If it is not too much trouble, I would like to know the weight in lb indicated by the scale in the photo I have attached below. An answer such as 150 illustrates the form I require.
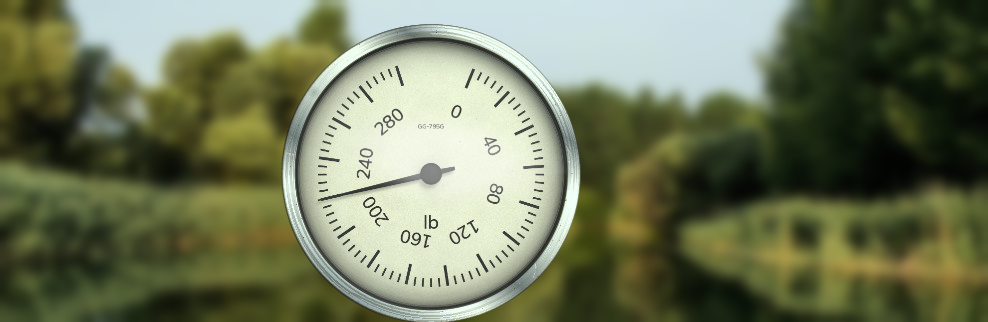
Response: 220
